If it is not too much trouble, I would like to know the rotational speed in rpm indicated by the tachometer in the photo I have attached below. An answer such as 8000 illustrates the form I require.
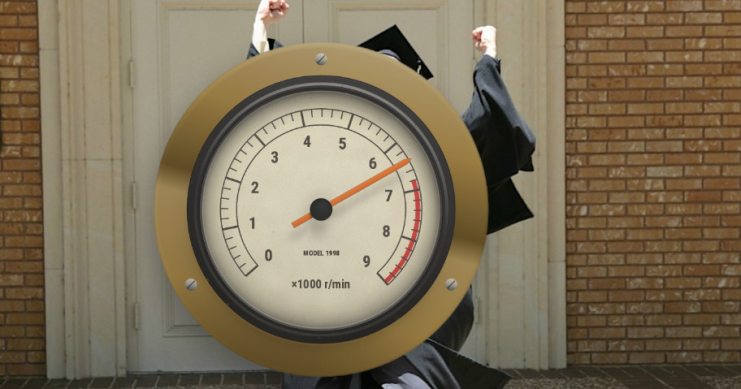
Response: 6400
